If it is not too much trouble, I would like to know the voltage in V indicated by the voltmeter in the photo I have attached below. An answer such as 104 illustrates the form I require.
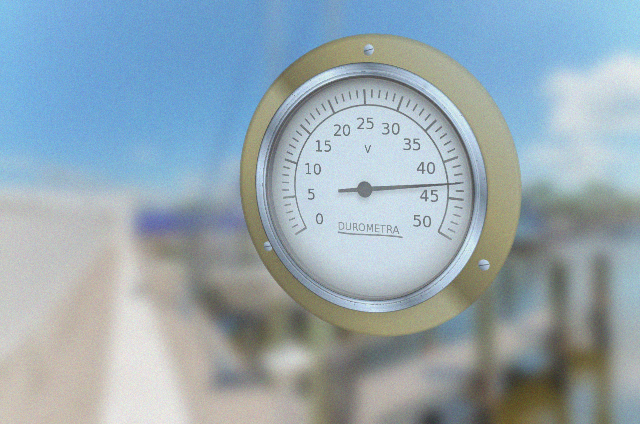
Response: 43
